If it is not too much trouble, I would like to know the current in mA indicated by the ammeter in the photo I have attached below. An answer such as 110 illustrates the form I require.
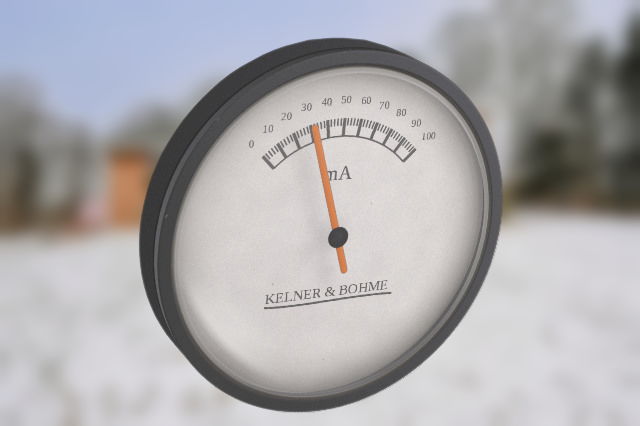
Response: 30
